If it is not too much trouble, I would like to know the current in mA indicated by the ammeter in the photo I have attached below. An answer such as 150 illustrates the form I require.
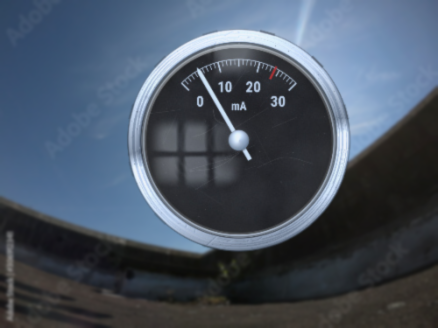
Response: 5
